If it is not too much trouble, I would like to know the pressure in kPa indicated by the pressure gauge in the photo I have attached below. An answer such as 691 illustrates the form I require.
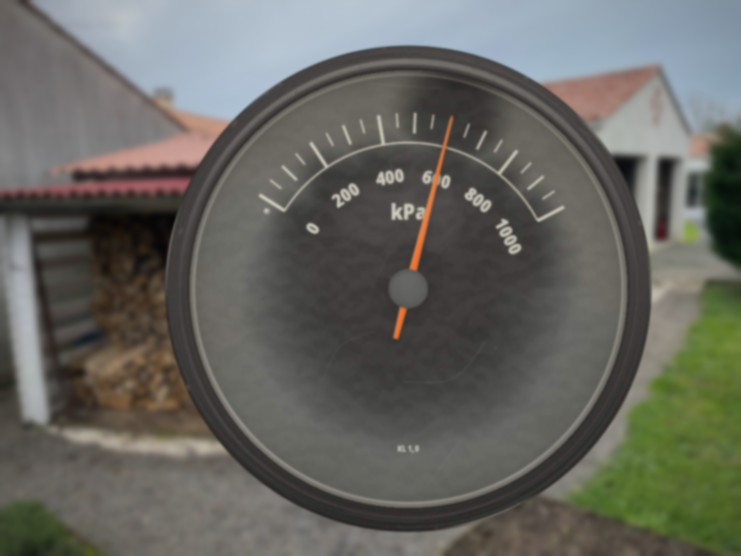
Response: 600
